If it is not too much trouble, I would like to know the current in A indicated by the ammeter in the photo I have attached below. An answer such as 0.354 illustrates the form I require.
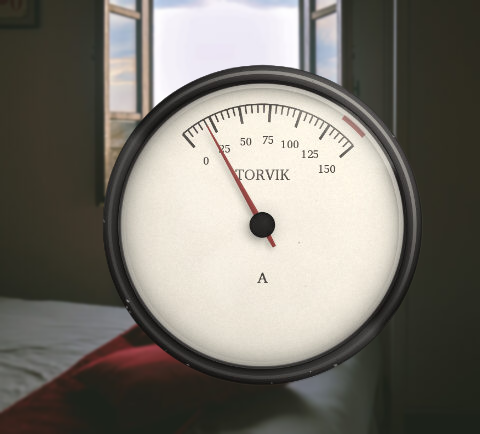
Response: 20
